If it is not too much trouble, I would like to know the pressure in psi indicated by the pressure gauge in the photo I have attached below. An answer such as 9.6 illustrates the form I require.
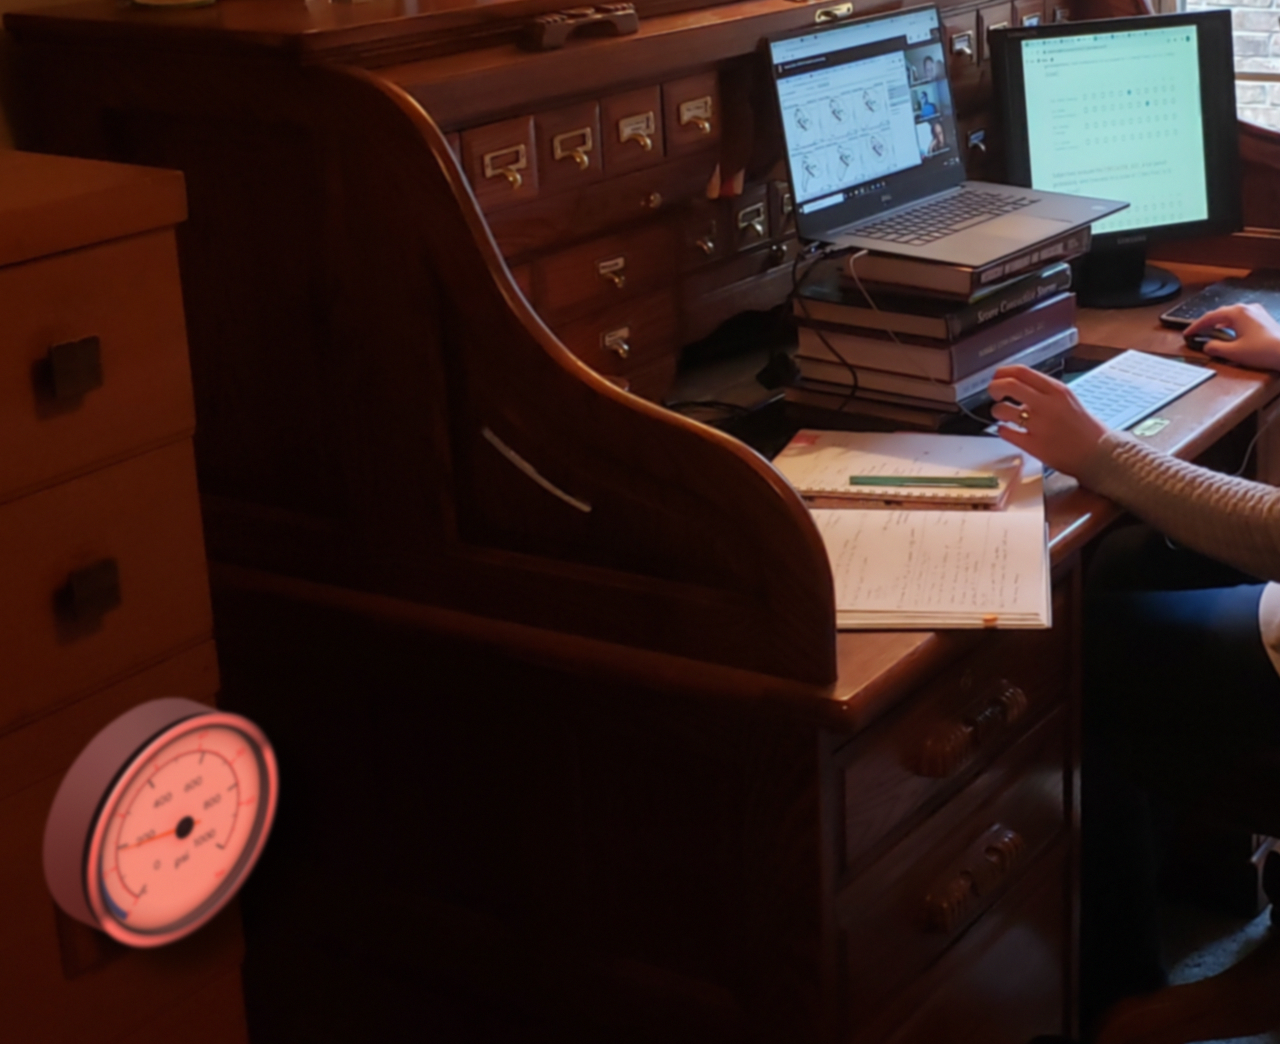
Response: 200
